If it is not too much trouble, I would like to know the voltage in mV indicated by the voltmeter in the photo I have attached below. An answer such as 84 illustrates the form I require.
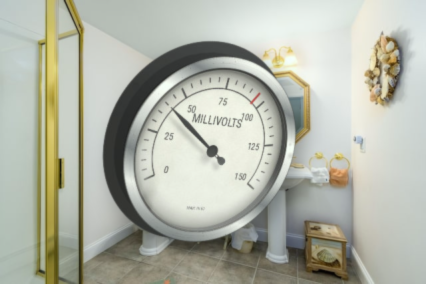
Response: 40
